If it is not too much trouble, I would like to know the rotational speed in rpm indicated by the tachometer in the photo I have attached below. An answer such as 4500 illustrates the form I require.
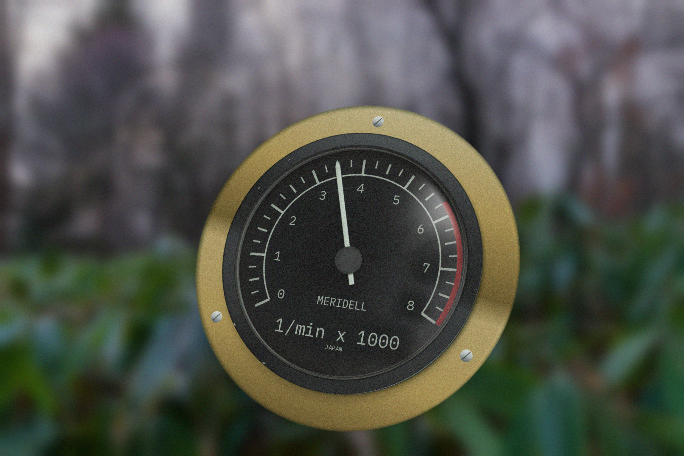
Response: 3500
